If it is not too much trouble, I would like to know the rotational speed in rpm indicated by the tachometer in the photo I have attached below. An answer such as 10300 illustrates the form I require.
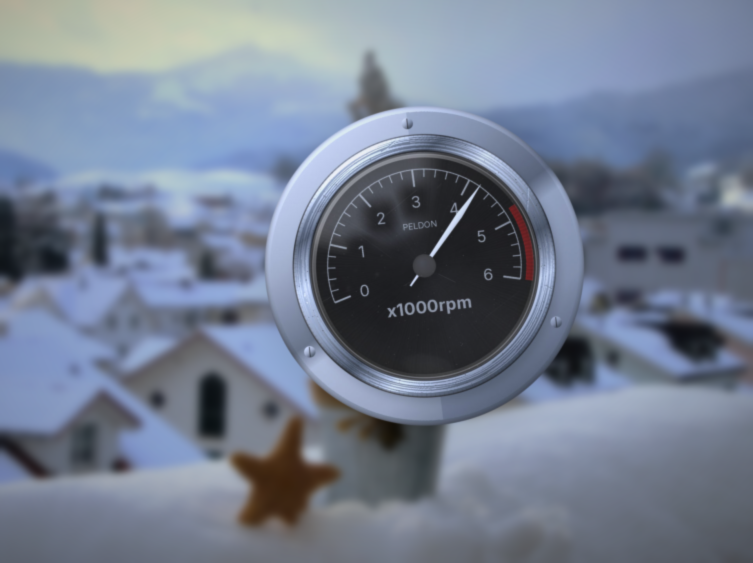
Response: 4200
